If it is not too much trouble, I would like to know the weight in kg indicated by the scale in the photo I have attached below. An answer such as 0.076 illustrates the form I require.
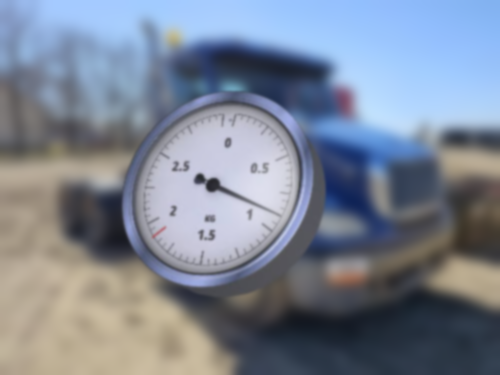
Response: 0.9
